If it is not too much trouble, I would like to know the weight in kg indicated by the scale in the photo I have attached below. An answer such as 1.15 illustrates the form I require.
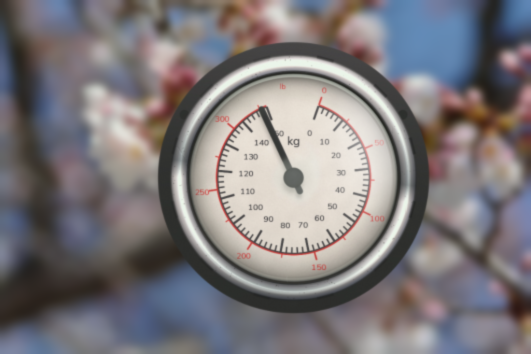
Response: 148
